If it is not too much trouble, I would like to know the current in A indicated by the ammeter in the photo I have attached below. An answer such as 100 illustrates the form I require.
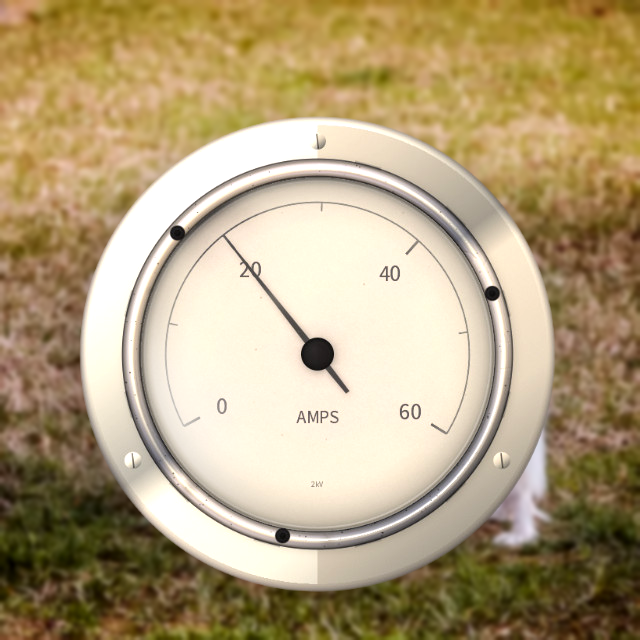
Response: 20
